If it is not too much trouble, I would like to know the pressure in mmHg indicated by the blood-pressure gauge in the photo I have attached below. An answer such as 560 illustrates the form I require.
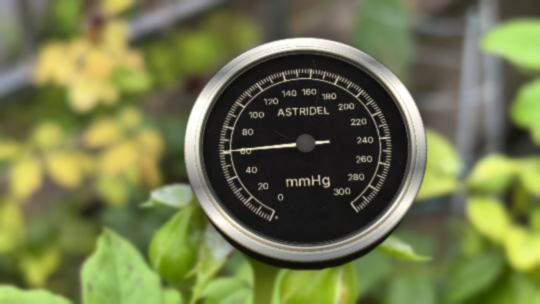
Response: 60
